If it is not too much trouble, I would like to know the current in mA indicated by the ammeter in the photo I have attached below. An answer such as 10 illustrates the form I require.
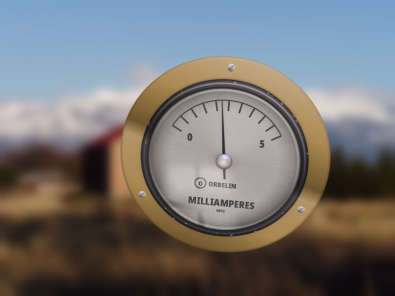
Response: 2.25
